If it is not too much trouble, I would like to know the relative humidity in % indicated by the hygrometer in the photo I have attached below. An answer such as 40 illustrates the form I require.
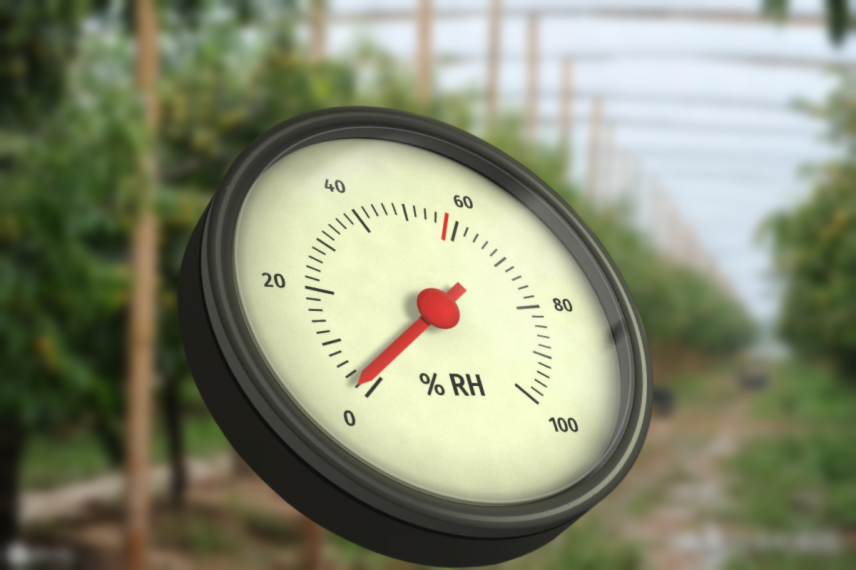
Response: 2
